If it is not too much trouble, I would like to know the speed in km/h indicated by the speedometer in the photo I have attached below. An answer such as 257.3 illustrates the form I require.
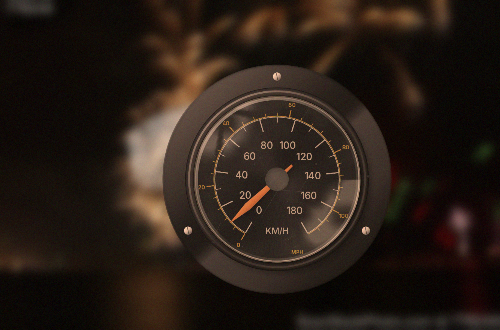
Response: 10
